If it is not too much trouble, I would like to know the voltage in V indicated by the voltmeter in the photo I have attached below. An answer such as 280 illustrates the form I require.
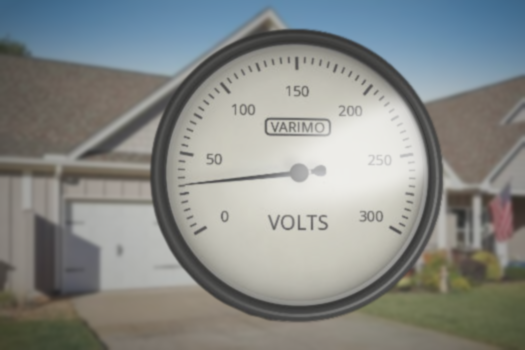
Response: 30
